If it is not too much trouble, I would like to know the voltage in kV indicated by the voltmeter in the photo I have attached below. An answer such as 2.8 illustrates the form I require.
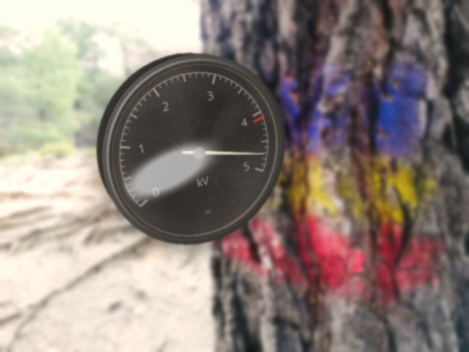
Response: 4.7
